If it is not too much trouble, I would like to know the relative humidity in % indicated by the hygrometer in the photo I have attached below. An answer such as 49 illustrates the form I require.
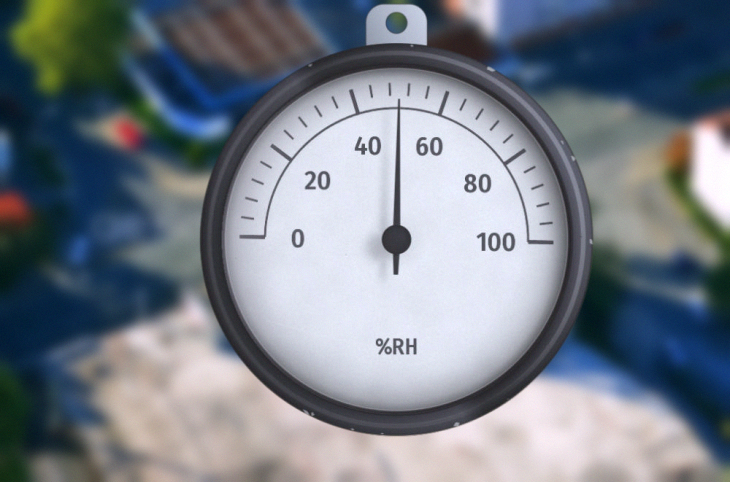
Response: 50
